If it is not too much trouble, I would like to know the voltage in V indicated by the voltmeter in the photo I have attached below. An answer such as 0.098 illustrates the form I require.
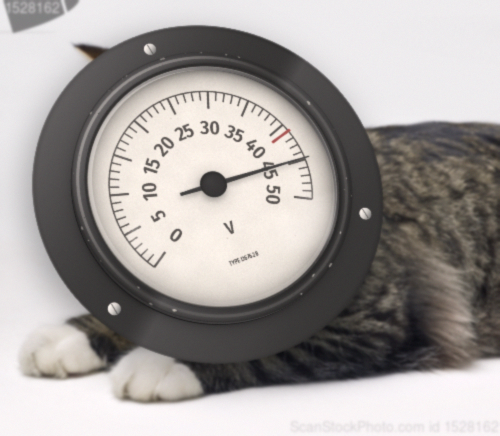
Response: 45
